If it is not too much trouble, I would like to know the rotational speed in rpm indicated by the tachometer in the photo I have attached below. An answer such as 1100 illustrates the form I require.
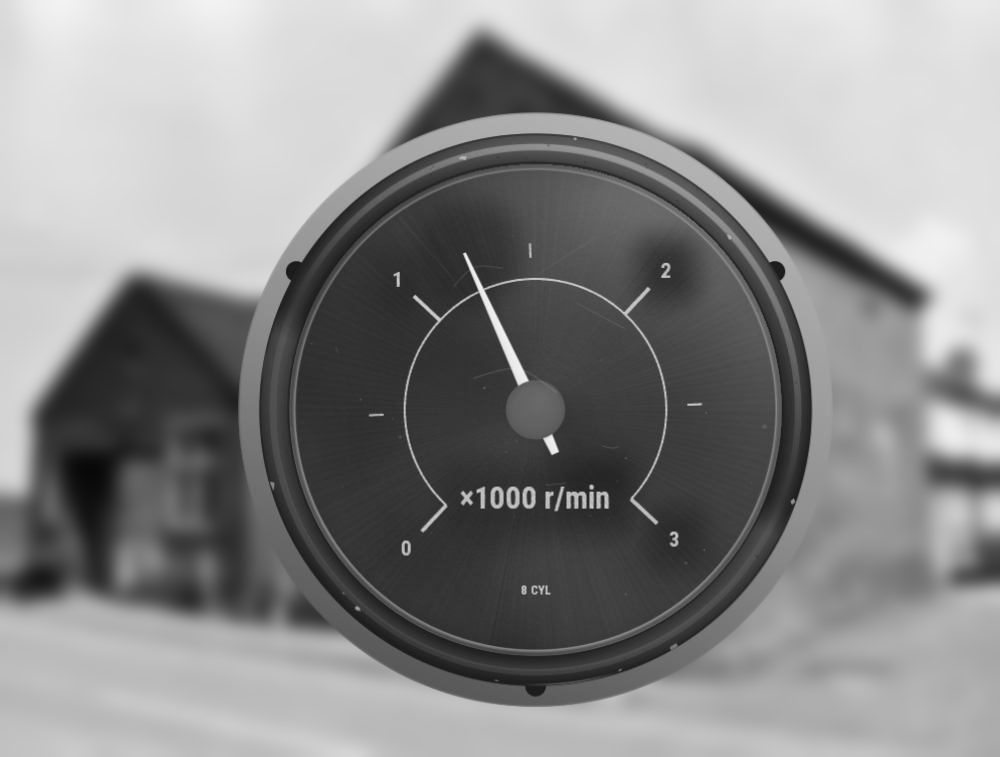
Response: 1250
